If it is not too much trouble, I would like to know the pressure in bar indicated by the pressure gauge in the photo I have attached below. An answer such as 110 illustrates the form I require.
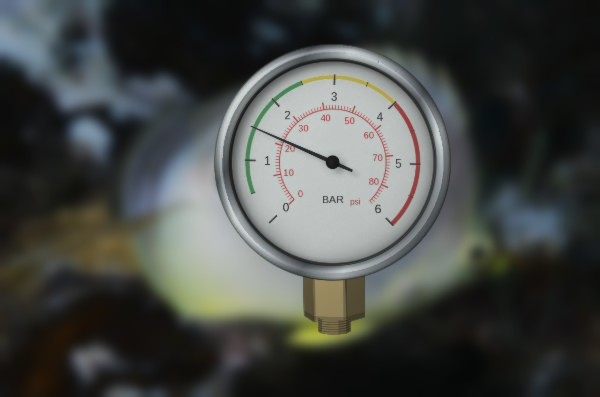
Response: 1.5
